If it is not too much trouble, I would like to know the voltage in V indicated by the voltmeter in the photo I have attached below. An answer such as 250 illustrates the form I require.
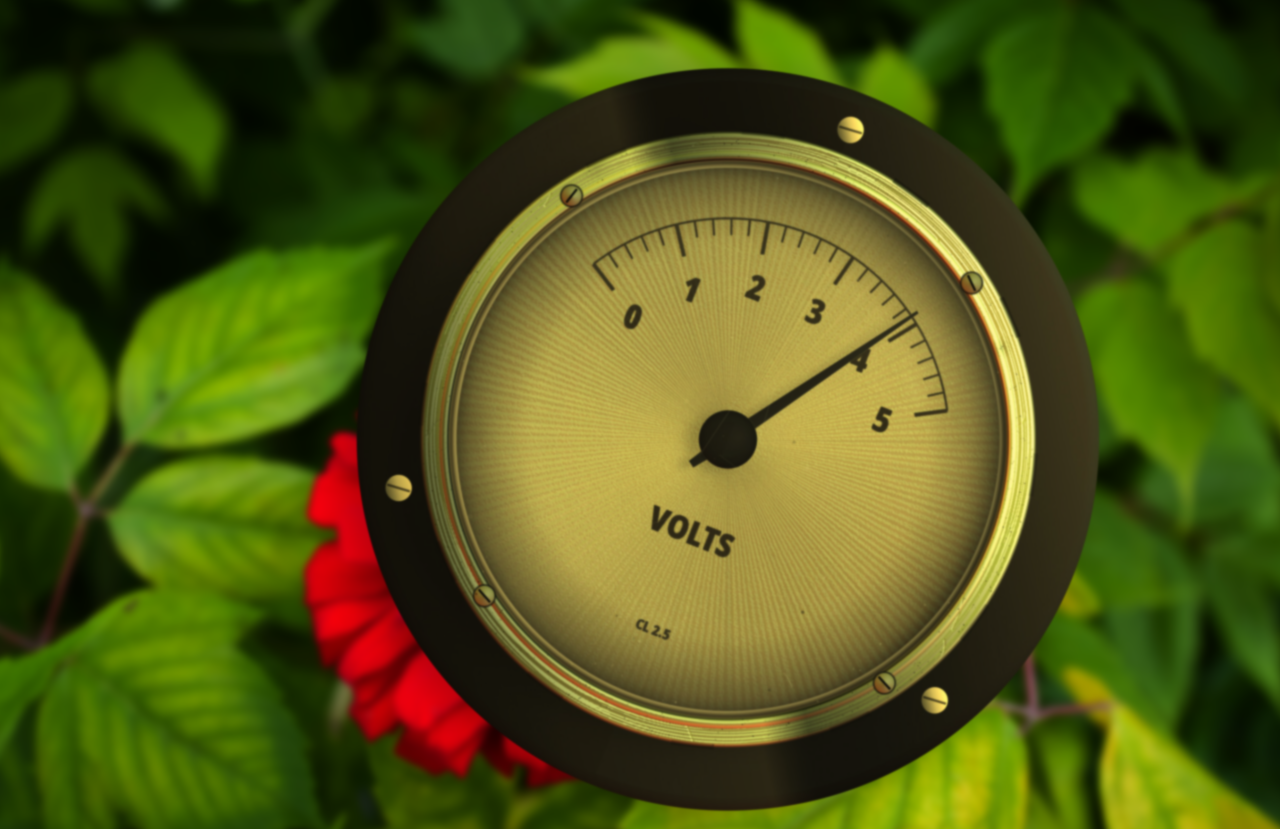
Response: 3.9
